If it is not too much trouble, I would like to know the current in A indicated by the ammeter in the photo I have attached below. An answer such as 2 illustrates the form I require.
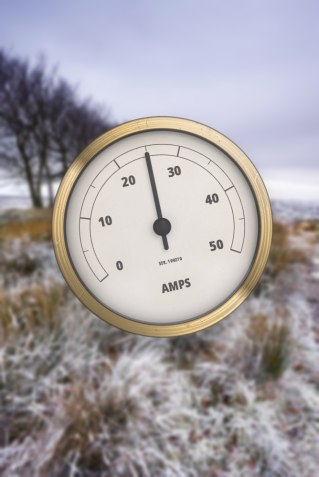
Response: 25
